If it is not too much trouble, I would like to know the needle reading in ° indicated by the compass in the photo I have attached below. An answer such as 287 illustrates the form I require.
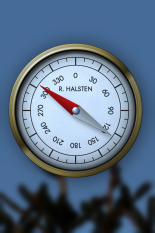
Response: 305
